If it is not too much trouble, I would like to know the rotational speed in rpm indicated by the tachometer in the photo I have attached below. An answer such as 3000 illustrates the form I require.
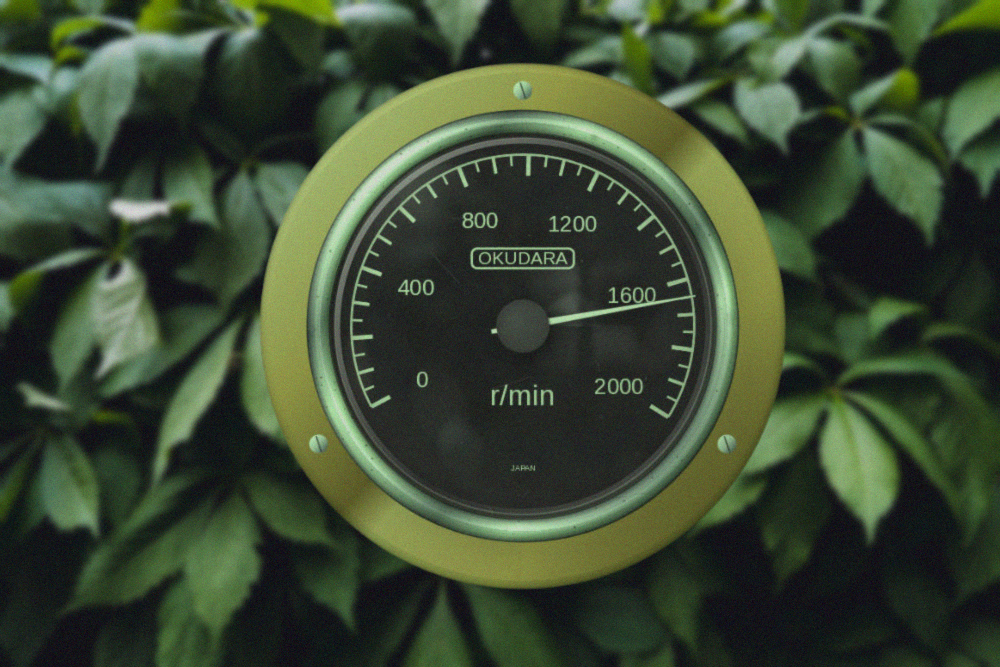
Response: 1650
